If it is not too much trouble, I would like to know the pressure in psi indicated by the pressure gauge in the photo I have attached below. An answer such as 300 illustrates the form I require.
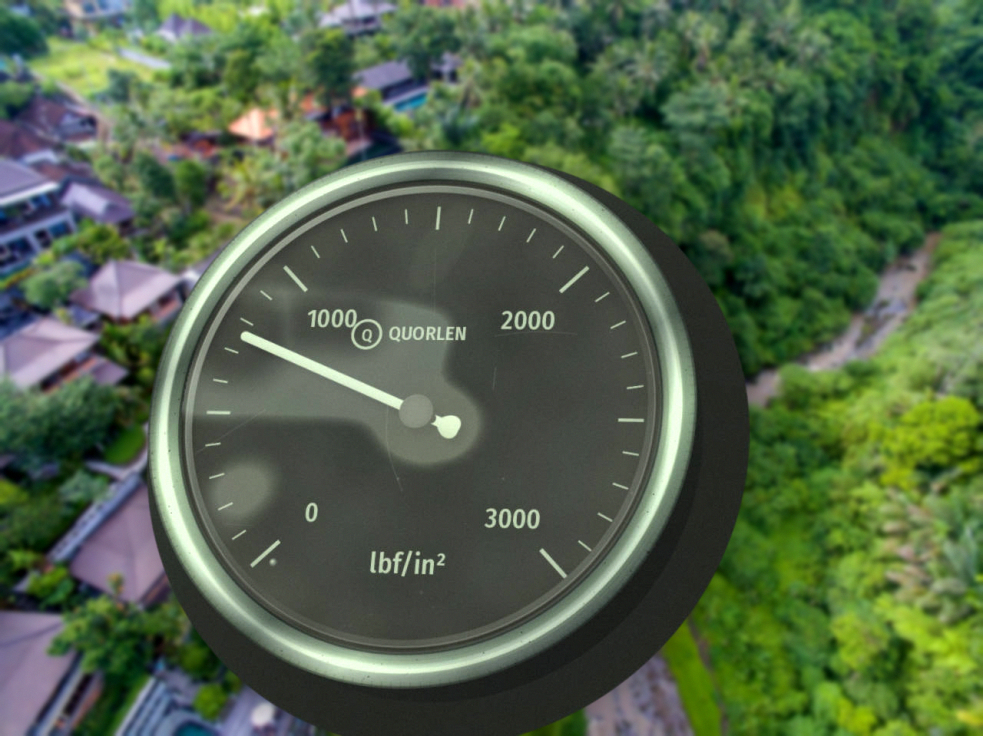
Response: 750
